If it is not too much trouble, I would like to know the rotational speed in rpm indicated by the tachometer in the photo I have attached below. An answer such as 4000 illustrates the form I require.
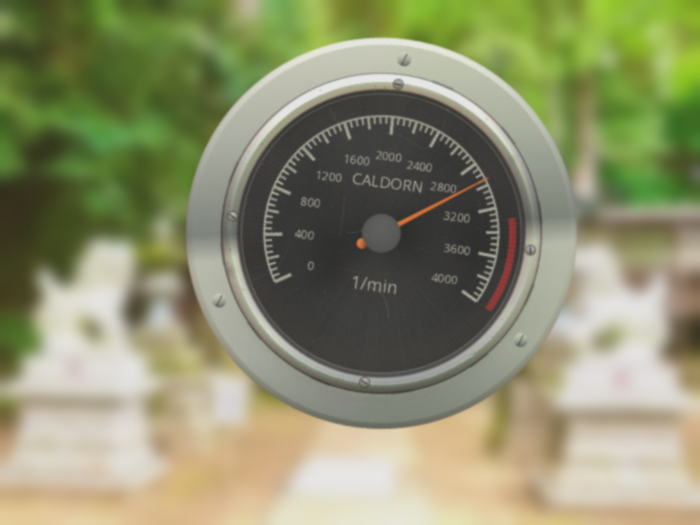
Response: 2950
